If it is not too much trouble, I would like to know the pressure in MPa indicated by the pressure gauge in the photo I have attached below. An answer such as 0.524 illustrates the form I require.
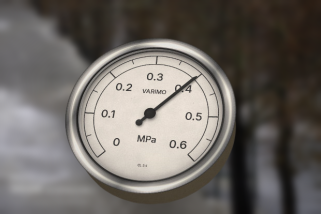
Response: 0.4
